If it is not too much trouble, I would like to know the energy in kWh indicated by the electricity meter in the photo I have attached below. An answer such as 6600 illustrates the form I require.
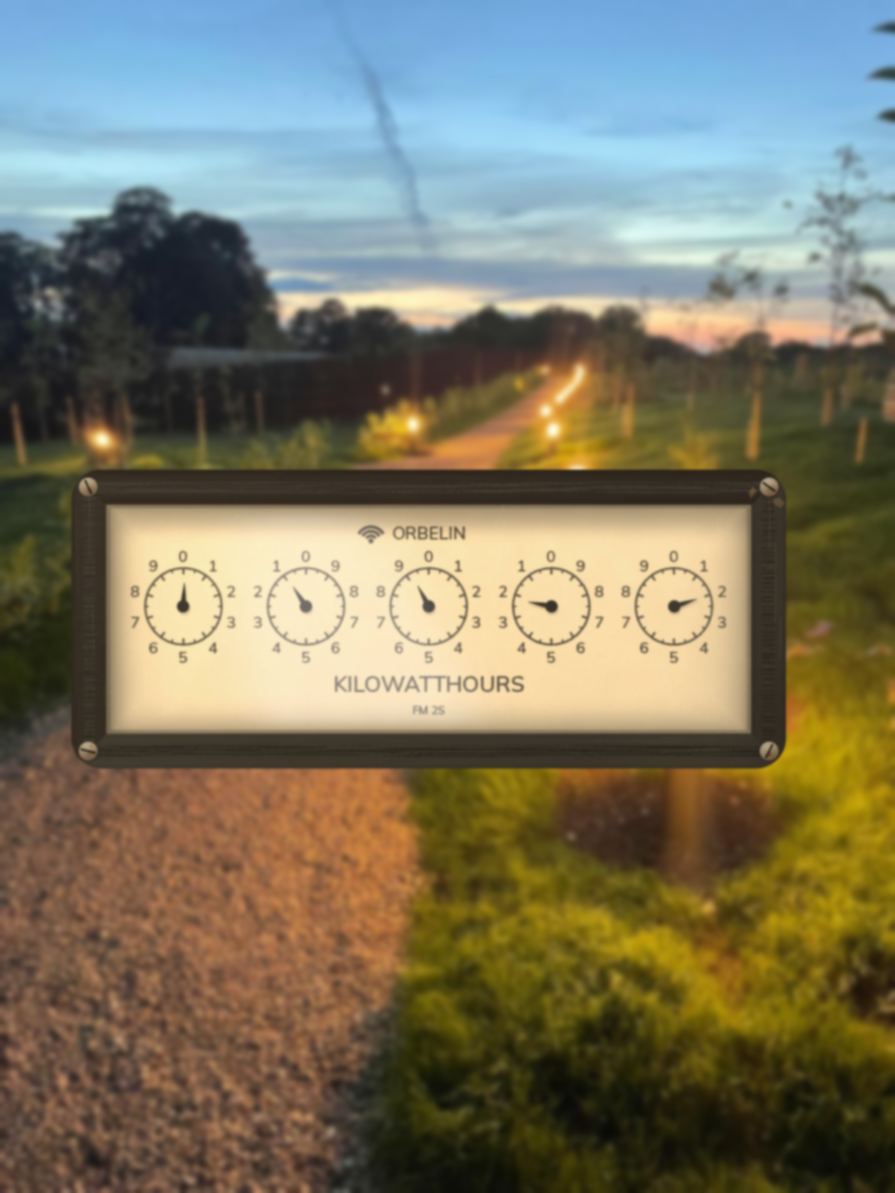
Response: 922
